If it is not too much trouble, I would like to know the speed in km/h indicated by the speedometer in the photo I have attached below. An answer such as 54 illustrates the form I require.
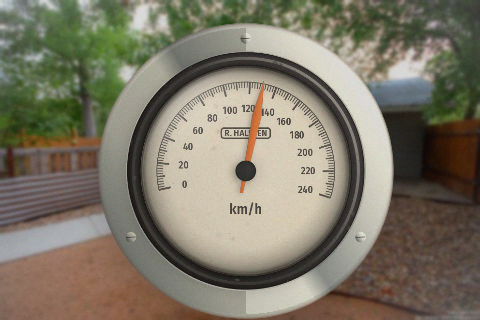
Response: 130
